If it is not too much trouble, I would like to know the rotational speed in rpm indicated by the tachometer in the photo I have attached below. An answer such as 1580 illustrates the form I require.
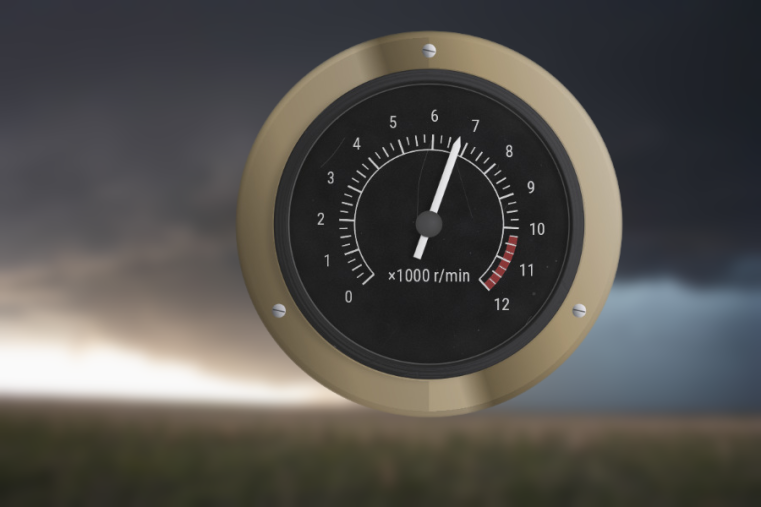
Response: 6750
